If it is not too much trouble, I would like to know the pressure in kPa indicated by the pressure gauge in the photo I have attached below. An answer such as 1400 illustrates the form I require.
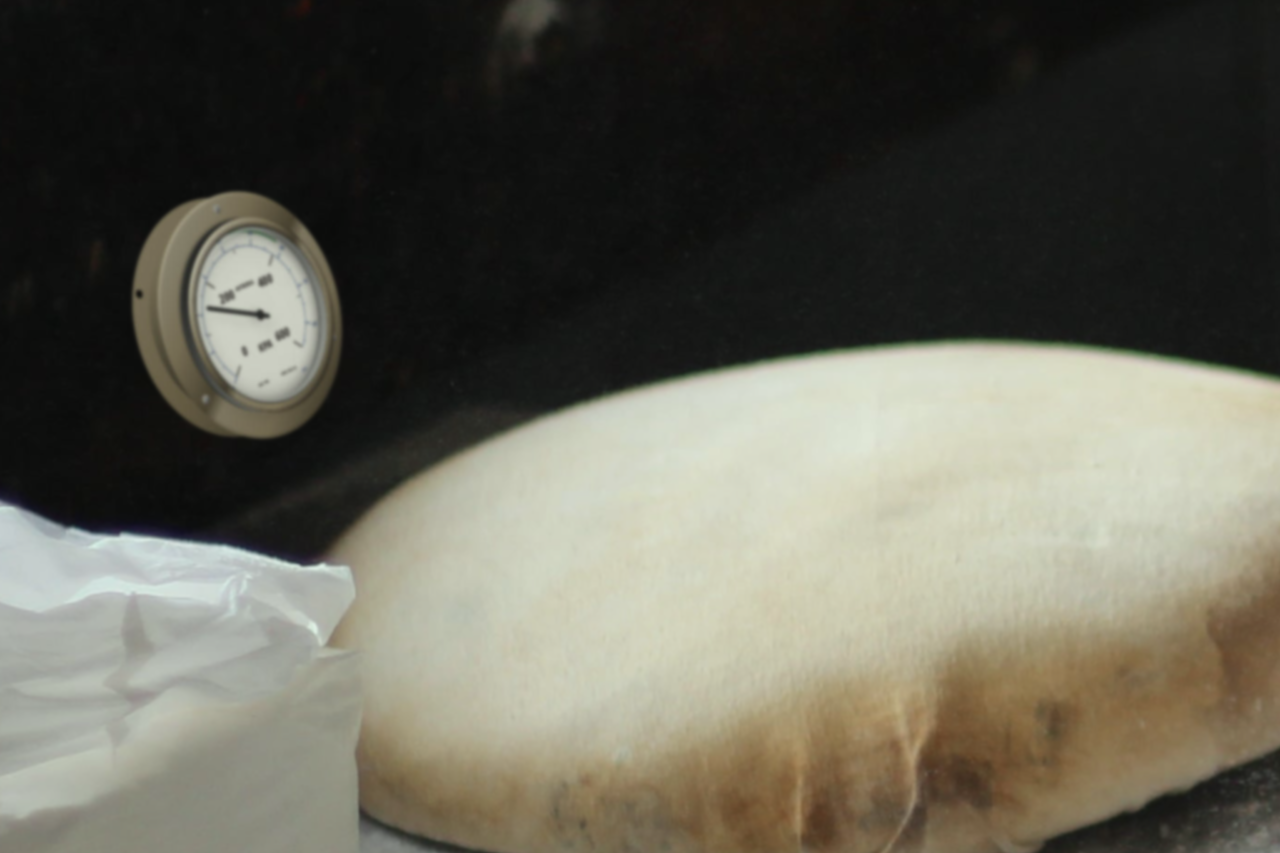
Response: 150
